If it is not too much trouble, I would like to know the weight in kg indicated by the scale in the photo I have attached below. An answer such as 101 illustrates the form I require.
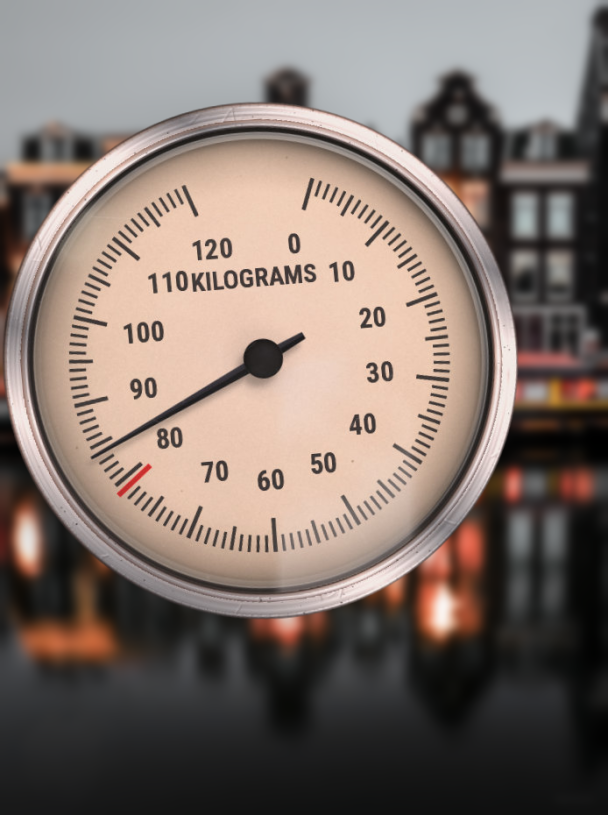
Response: 84
